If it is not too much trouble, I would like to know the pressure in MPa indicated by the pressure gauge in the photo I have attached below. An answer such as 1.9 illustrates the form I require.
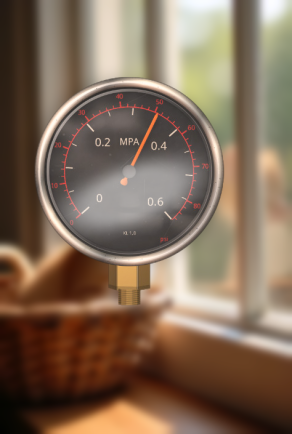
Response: 0.35
